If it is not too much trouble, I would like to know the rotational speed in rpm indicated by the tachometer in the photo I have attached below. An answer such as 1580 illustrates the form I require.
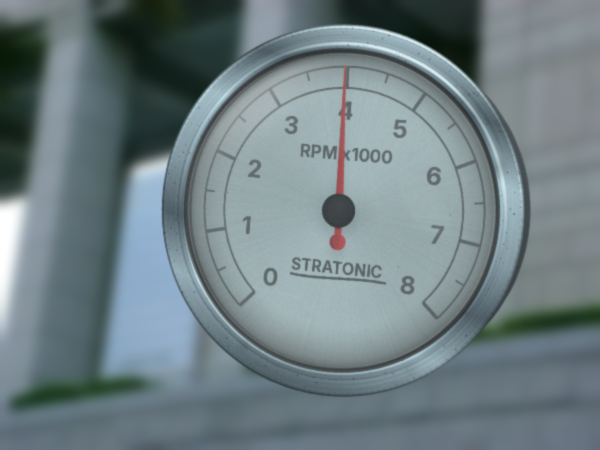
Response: 4000
